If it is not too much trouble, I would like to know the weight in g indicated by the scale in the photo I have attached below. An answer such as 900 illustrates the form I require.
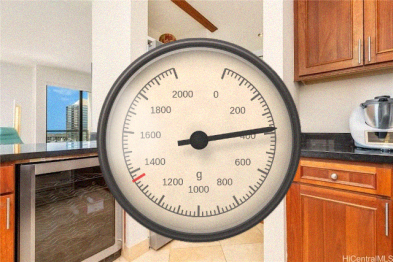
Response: 380
